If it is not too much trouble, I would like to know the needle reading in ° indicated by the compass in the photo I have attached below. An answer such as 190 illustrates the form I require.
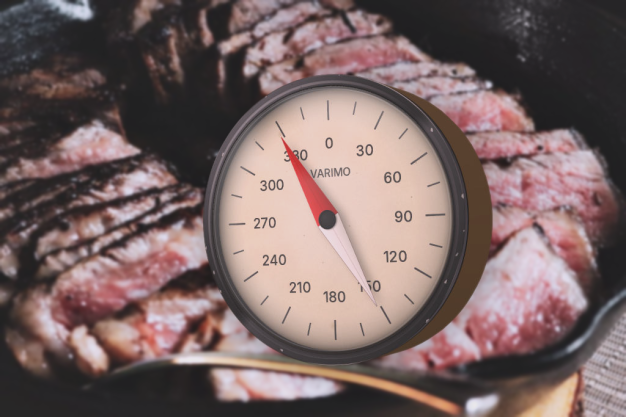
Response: 330
